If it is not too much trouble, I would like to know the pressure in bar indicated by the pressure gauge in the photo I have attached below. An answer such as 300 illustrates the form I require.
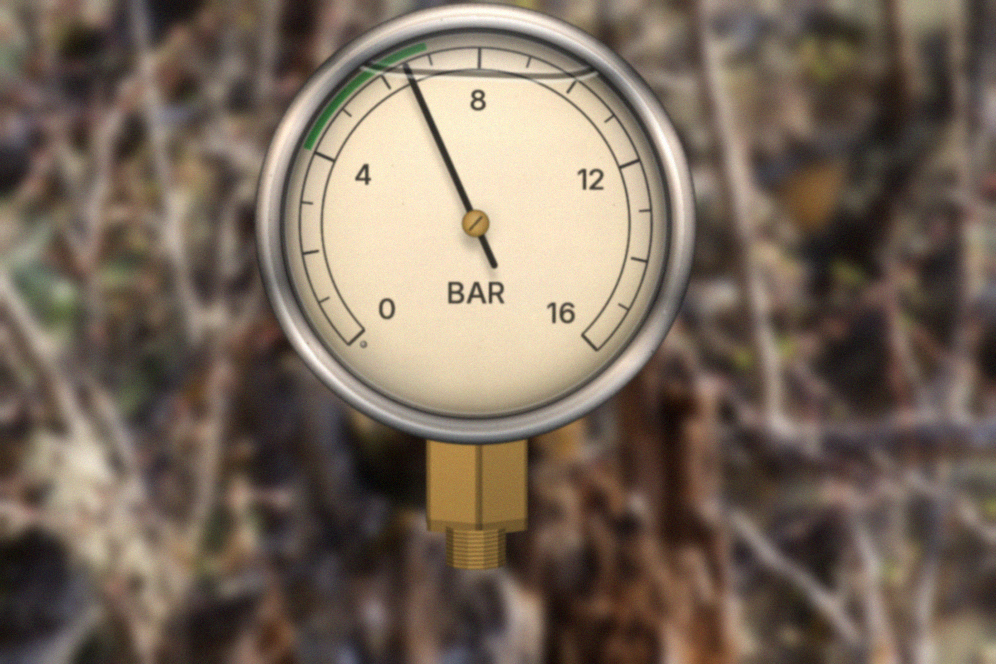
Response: 6.5
